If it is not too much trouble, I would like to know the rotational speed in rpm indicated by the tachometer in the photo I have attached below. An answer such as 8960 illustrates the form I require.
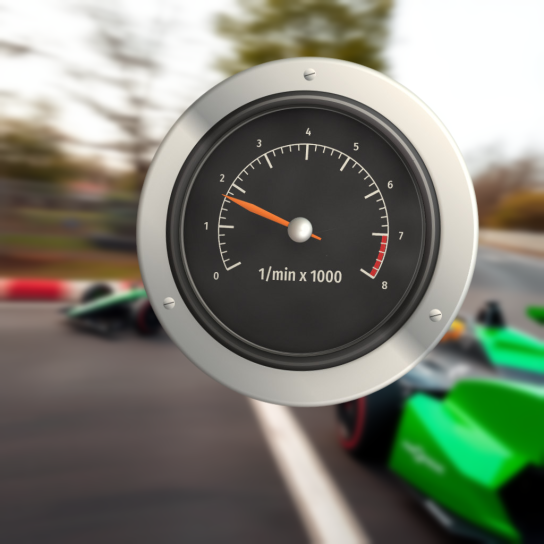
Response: 1700
